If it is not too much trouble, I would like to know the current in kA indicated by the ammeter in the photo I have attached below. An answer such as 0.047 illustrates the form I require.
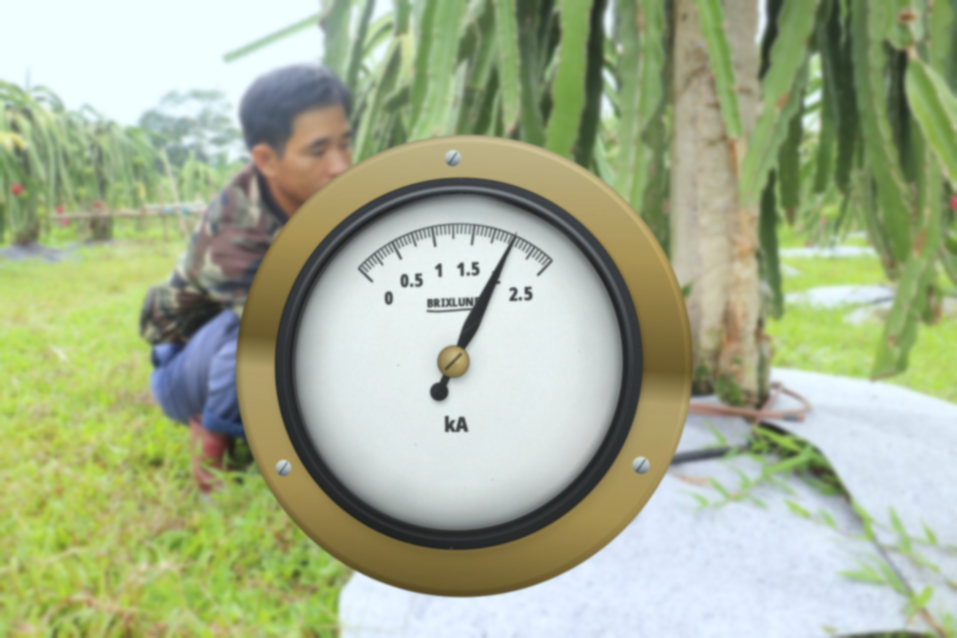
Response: 2
